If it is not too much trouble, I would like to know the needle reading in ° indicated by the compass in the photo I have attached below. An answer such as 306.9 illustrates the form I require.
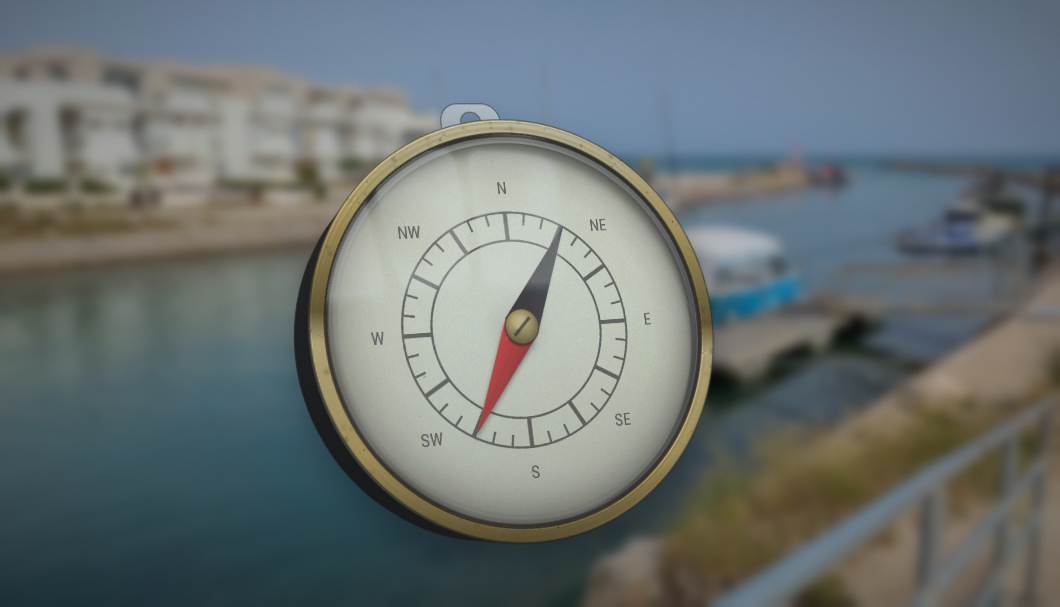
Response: 210
